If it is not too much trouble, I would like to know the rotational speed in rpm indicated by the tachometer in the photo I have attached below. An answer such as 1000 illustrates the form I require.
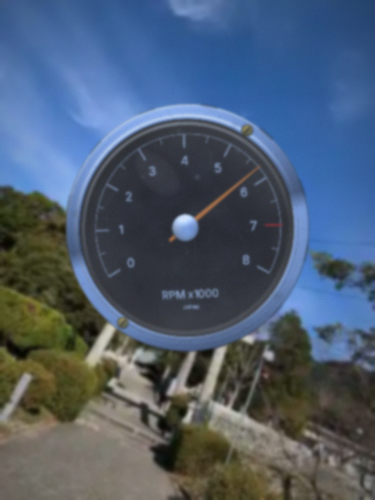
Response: 5750
